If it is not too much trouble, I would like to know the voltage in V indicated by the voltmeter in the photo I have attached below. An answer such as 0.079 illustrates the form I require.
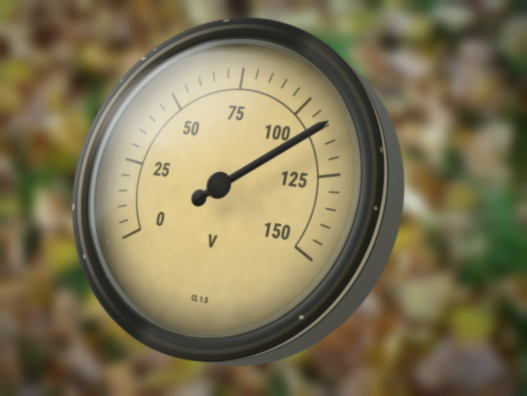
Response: 110
